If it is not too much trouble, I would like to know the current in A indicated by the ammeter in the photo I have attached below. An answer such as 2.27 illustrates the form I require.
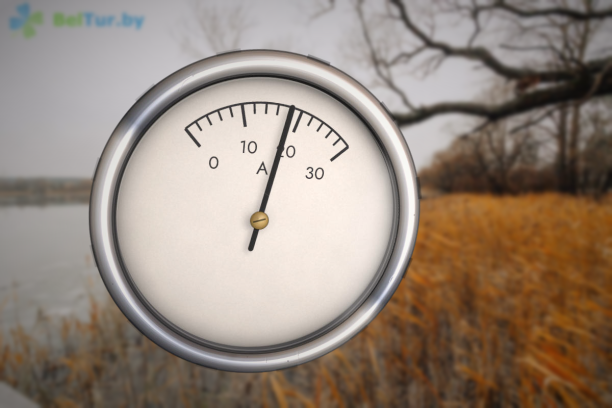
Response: 18
